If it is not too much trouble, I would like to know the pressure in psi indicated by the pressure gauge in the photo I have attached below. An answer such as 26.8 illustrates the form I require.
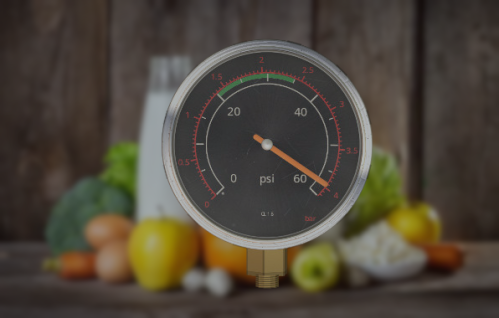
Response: 57.5
